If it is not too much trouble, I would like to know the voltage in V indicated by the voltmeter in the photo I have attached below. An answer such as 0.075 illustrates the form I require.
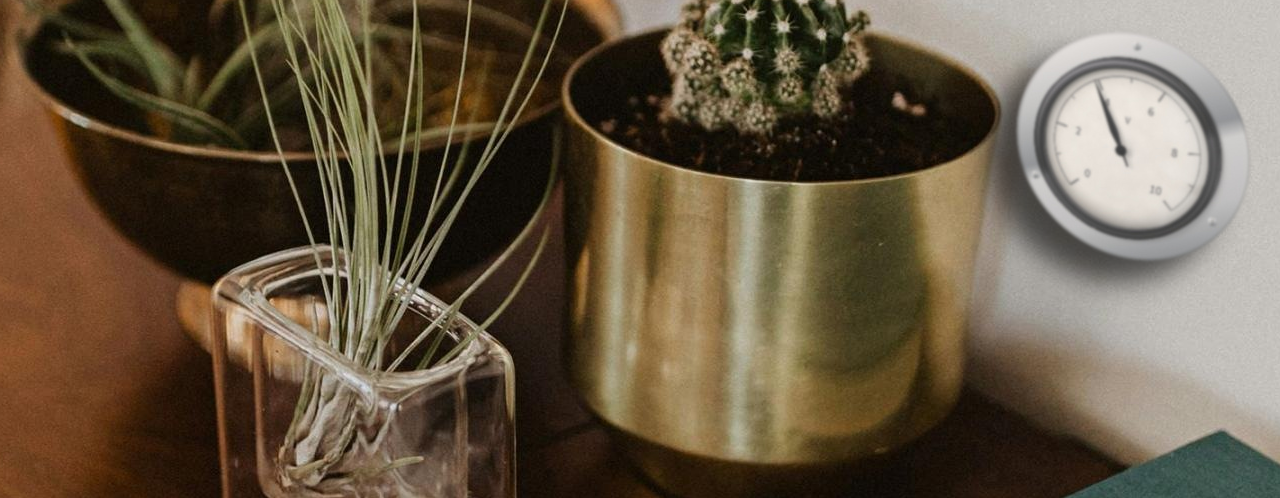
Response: 4
